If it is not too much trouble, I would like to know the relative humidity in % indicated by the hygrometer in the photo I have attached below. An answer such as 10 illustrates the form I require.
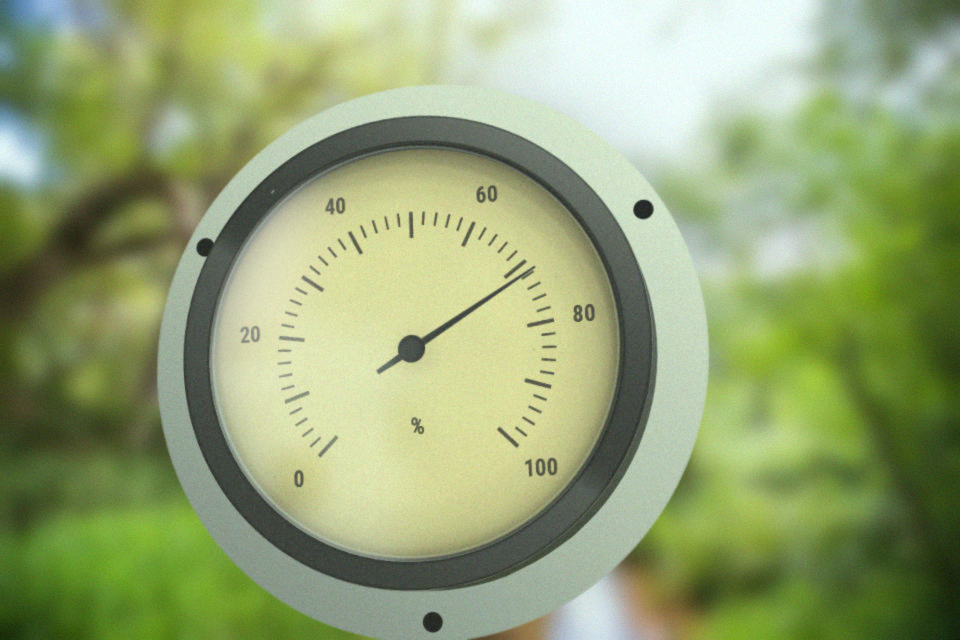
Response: 72
